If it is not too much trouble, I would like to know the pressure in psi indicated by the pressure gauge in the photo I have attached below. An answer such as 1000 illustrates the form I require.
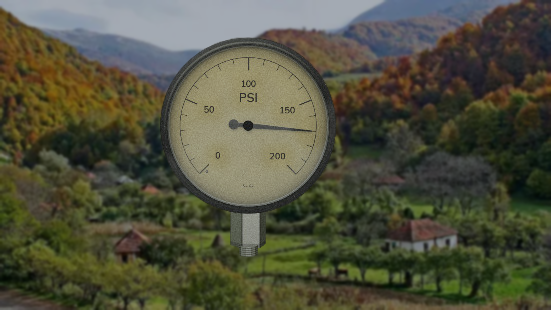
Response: 170
